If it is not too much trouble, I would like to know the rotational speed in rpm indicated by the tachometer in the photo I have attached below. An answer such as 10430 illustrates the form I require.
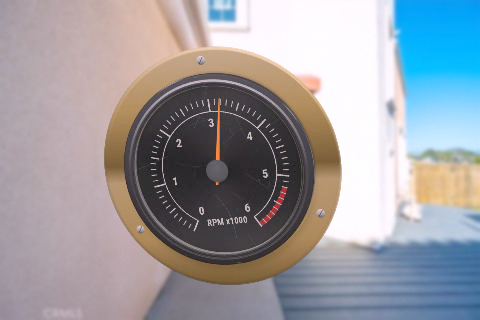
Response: 3200
